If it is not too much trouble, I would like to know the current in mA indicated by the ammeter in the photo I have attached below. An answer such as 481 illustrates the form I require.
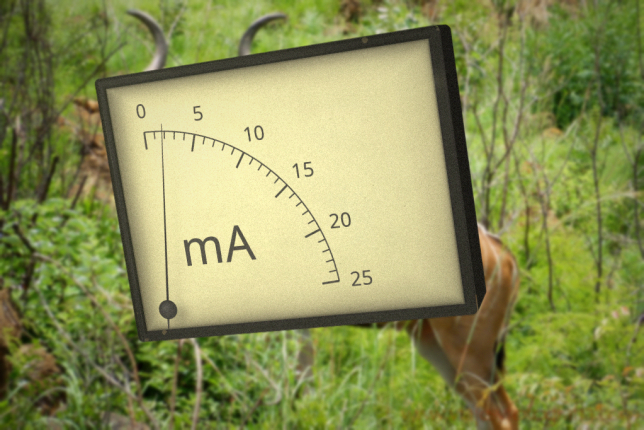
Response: 2
